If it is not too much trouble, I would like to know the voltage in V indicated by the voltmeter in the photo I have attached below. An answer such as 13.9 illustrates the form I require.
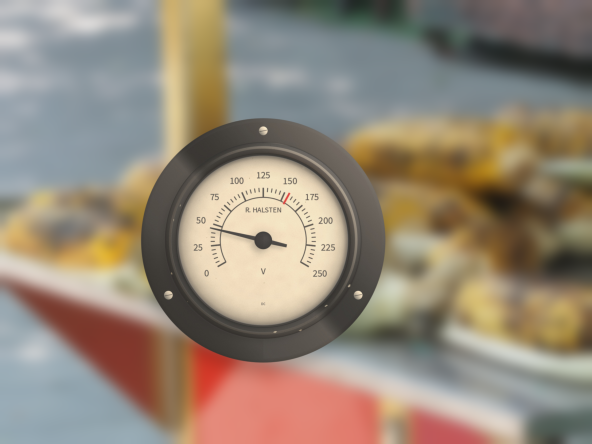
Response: 45
